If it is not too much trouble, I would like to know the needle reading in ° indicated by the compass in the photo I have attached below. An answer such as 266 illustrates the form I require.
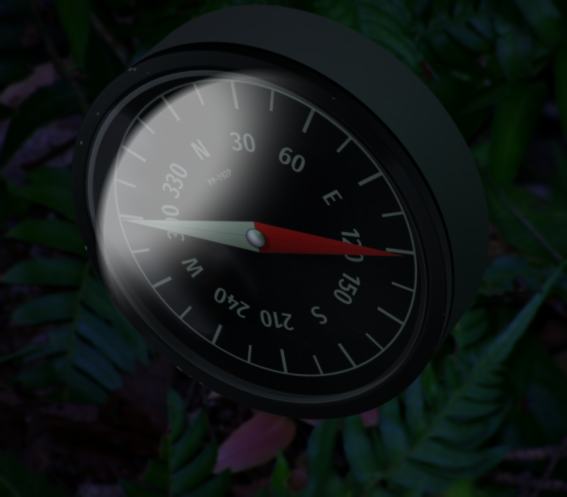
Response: 120
